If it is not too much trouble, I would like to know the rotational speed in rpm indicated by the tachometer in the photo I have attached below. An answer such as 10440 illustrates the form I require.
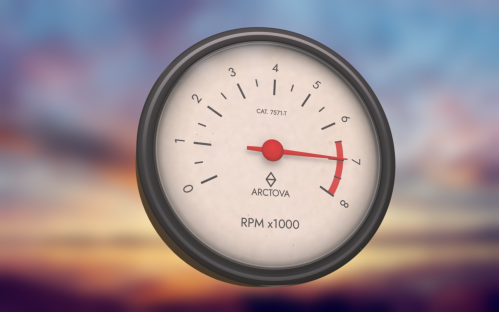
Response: 7000
